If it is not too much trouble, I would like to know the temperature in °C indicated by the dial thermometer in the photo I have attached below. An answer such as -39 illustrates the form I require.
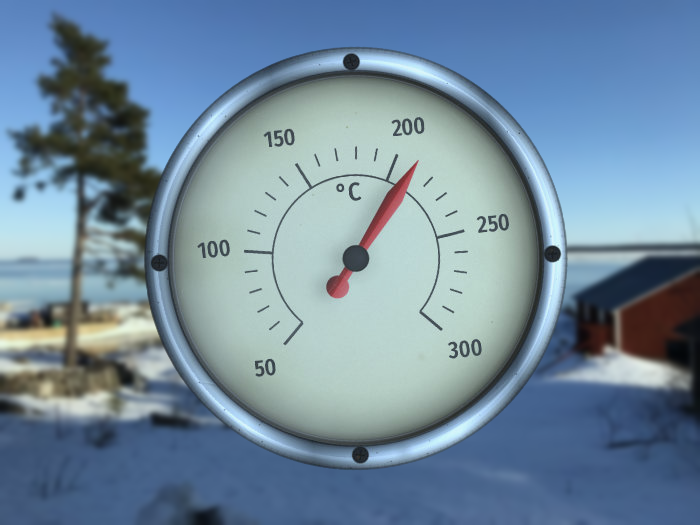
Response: 210
